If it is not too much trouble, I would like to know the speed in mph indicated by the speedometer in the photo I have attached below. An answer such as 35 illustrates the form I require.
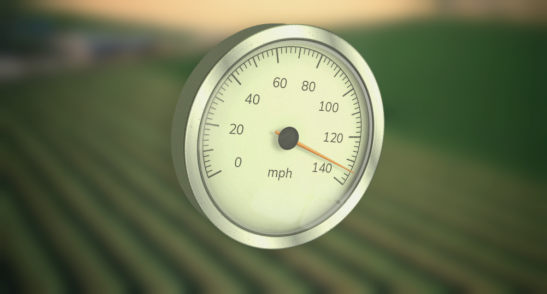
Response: 134
